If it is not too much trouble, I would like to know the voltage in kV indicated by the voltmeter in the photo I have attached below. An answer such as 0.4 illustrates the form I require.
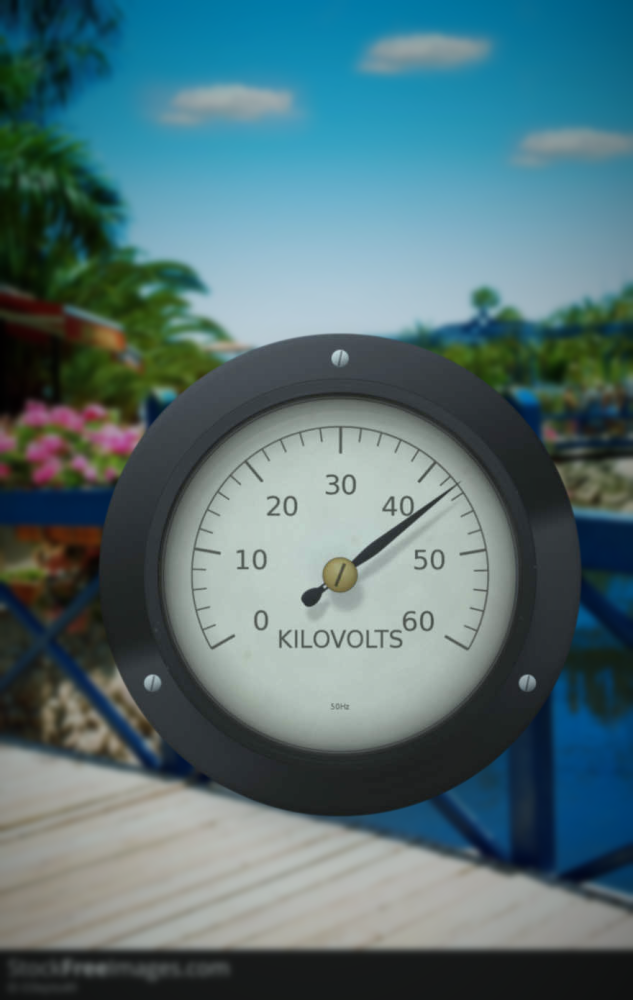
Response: 43
